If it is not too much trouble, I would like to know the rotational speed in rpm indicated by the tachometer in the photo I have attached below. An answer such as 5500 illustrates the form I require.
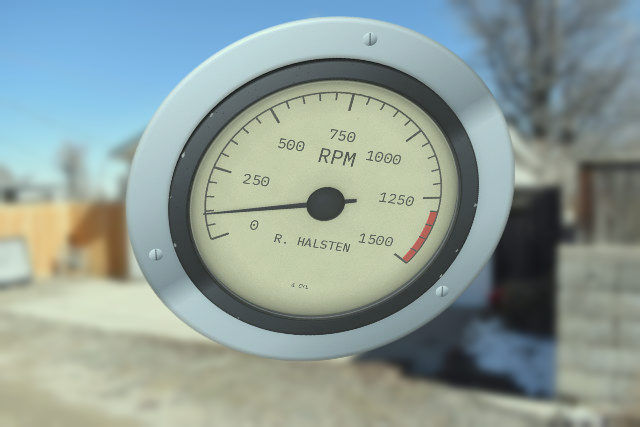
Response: 100
